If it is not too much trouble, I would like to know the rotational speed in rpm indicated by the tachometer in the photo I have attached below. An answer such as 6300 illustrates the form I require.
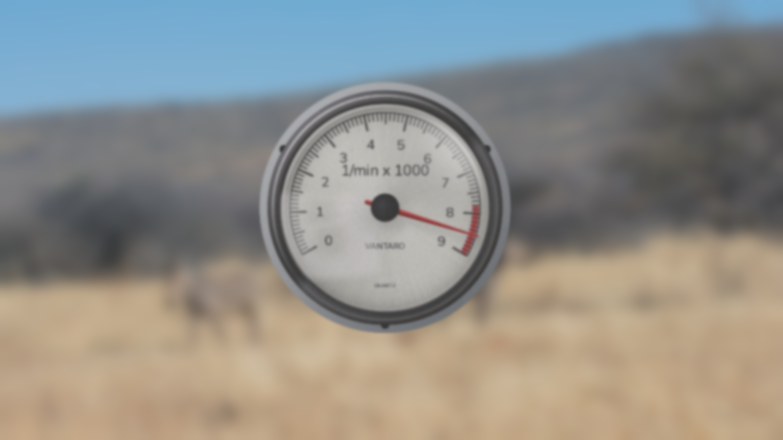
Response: 8500
